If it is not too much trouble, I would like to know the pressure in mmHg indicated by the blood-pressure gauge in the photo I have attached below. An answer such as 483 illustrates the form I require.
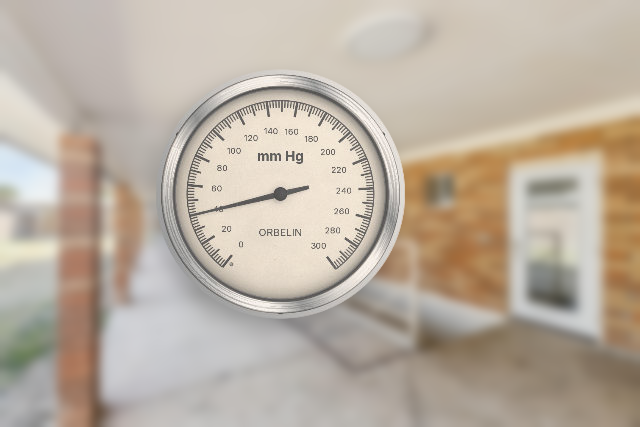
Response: 40
